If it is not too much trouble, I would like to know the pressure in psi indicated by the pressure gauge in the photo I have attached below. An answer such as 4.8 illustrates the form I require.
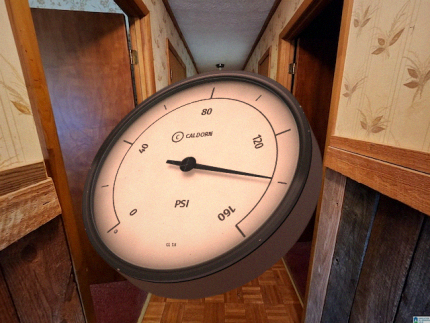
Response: 140
